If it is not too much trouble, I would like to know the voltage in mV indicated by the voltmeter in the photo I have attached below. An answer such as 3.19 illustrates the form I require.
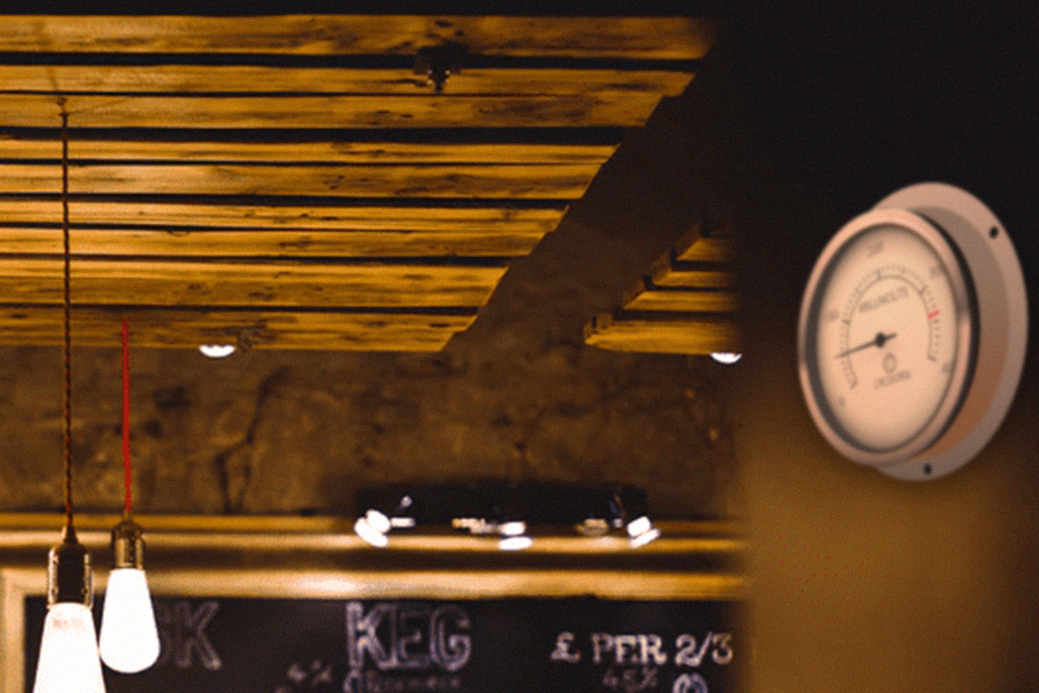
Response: 50
